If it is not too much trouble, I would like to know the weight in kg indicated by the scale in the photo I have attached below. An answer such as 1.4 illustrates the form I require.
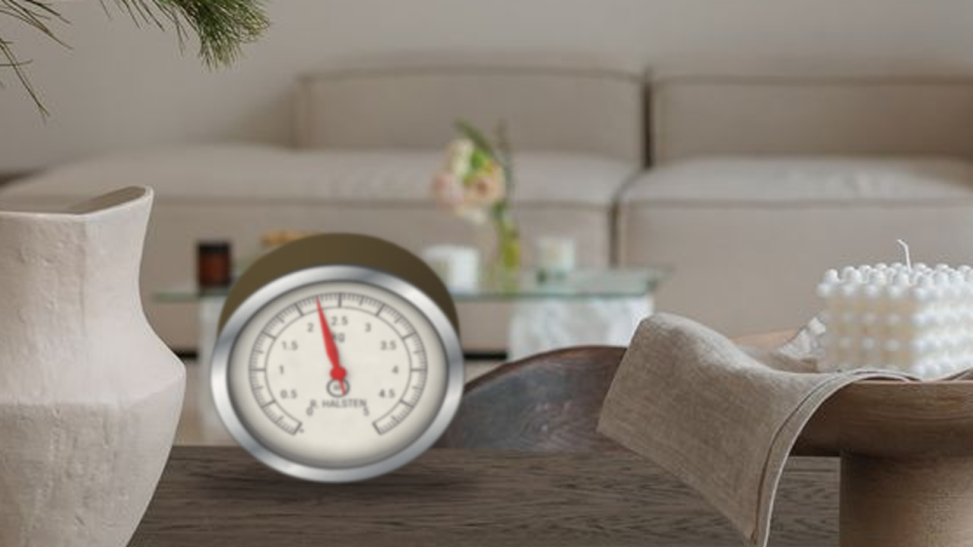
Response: 2.25
